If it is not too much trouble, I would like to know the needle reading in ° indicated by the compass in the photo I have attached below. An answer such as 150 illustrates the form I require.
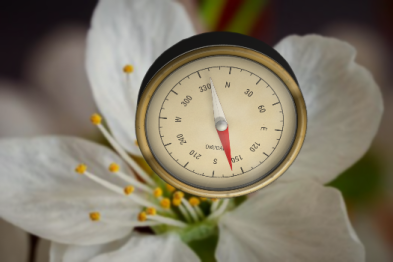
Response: 160
